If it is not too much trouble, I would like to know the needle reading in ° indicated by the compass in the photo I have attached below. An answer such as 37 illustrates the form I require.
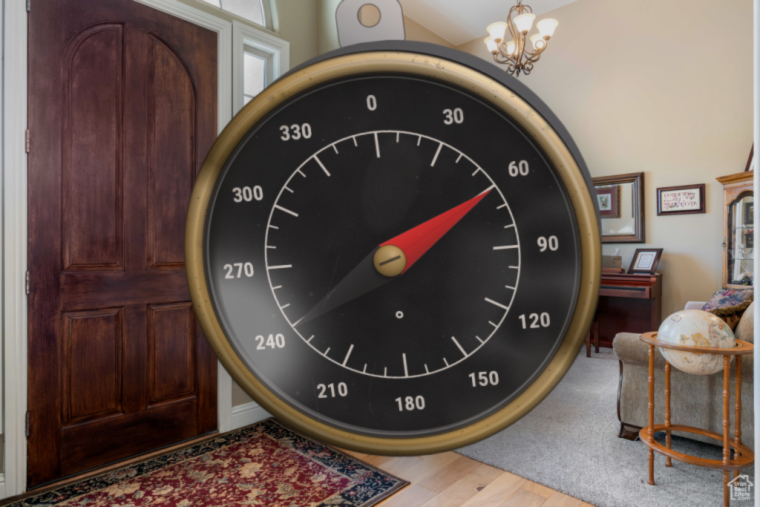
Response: 60
